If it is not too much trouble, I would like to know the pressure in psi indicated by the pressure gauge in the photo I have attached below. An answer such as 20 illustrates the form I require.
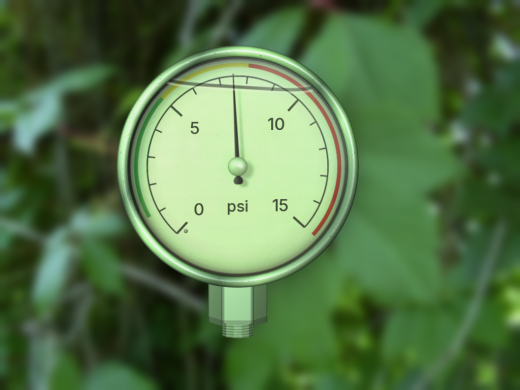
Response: 7.5
